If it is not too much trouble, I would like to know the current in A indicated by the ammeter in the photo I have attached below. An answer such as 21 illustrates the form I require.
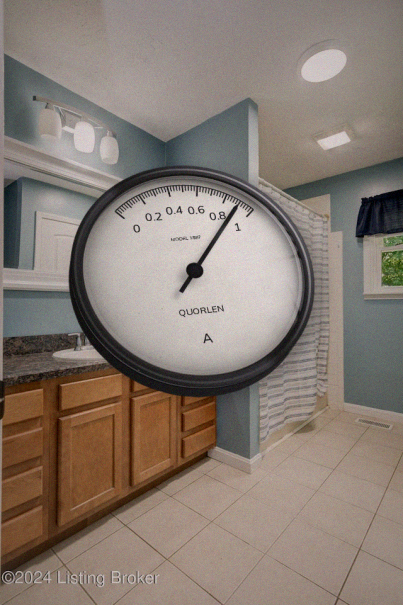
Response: 0.9
